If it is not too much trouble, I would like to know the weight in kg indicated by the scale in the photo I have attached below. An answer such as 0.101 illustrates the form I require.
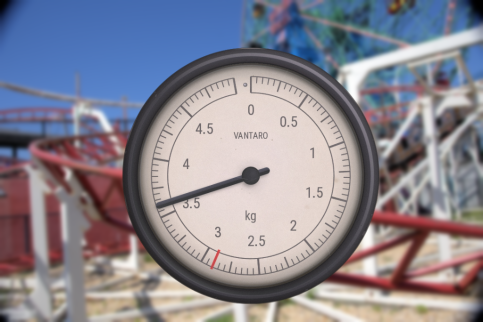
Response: 3.6
